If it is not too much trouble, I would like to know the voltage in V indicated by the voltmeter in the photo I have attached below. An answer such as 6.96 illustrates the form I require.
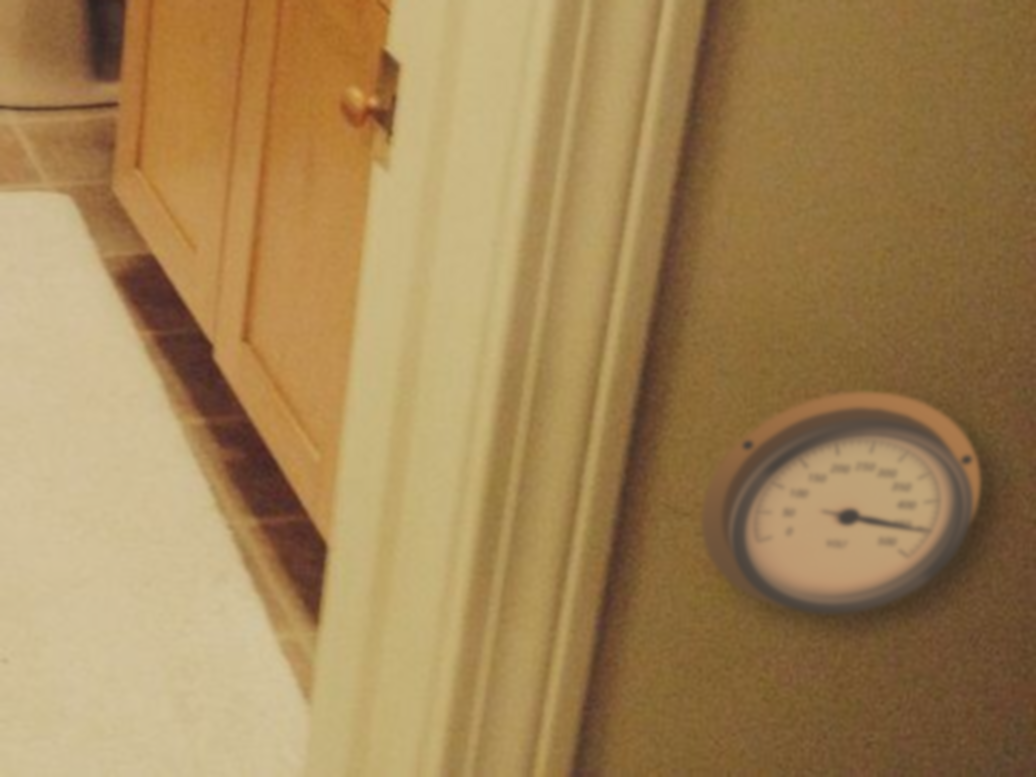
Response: 450
